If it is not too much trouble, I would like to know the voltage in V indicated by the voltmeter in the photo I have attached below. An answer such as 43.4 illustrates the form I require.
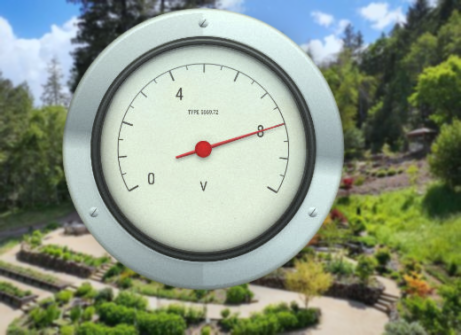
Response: 8
